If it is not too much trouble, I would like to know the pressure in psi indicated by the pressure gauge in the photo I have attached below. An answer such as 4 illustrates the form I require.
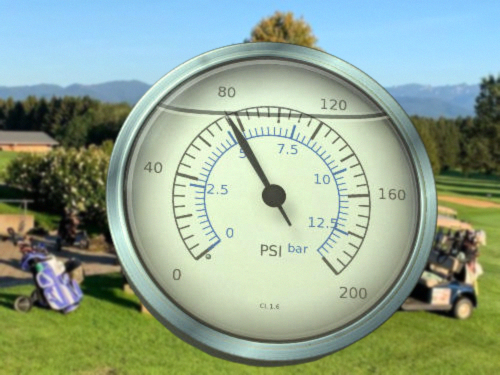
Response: 75
